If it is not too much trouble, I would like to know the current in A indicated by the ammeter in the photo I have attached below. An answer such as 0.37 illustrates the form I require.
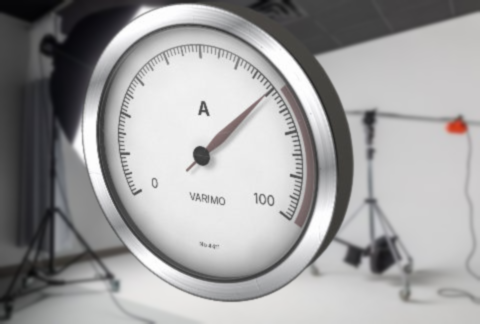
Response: 70
